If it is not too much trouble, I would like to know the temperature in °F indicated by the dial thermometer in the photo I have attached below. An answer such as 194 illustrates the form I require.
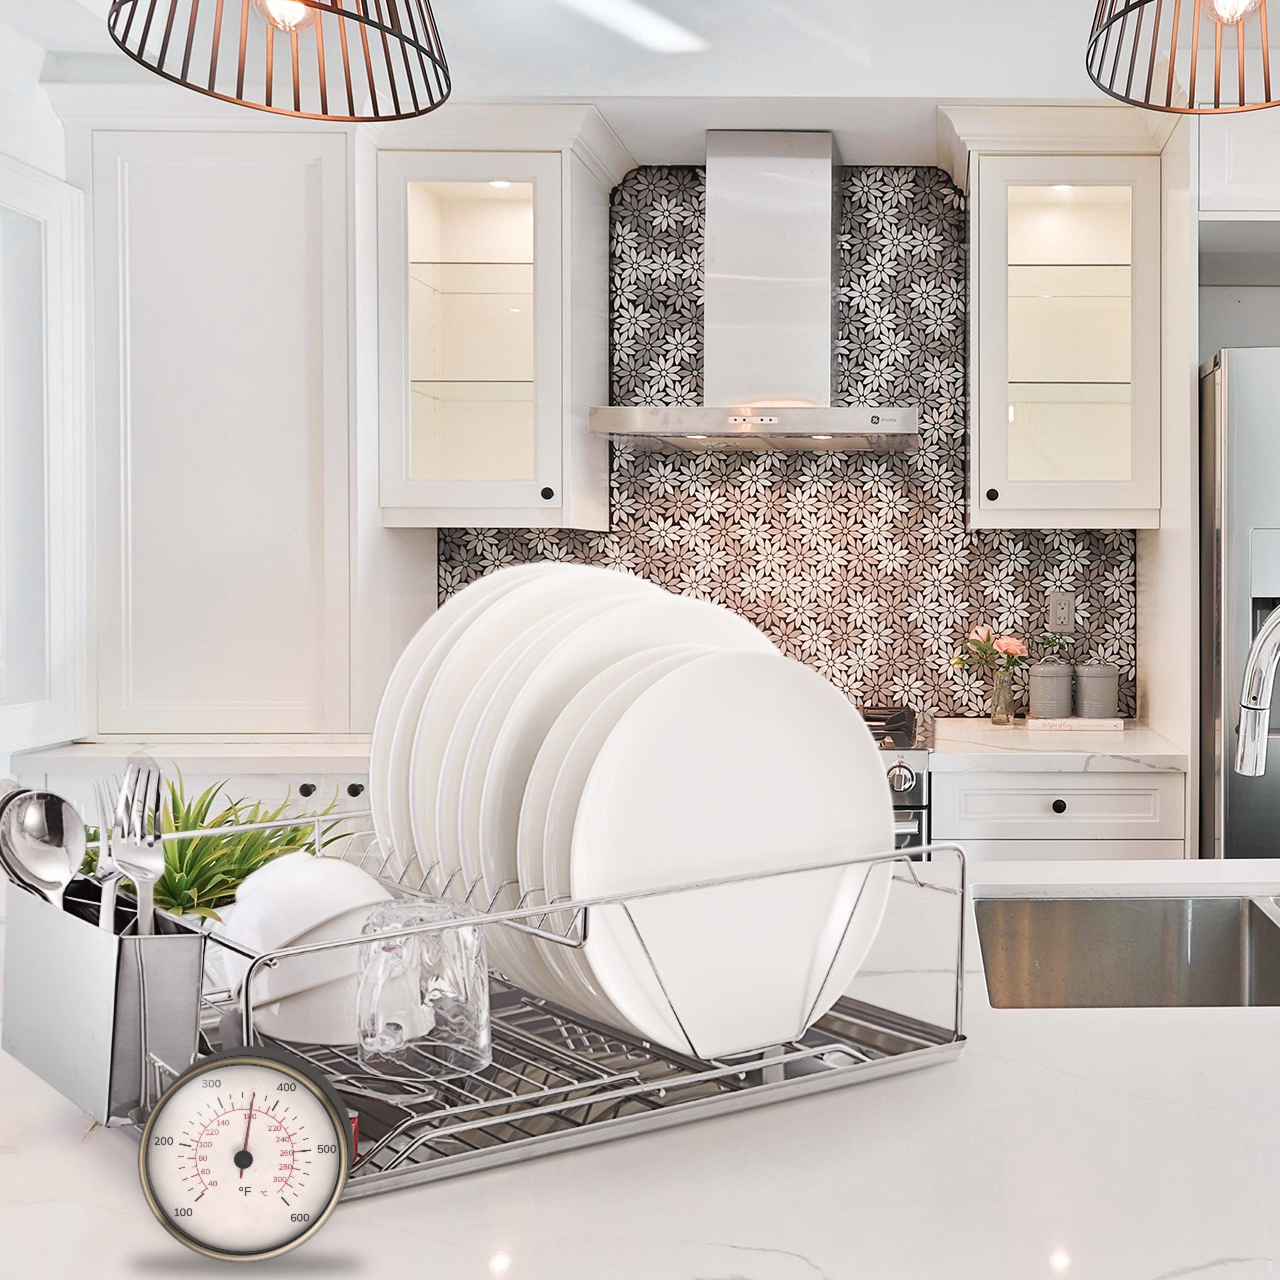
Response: 360
